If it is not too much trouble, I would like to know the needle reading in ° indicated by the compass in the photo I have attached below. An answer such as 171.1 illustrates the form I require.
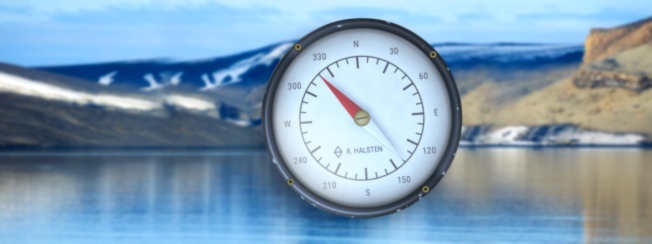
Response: 320
